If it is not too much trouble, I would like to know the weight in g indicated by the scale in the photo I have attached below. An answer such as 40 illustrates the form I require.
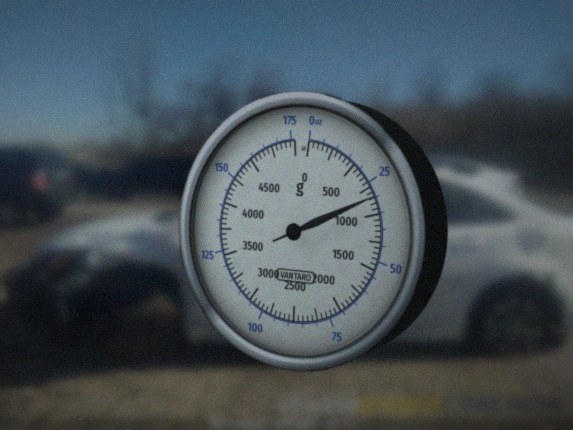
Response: 850
